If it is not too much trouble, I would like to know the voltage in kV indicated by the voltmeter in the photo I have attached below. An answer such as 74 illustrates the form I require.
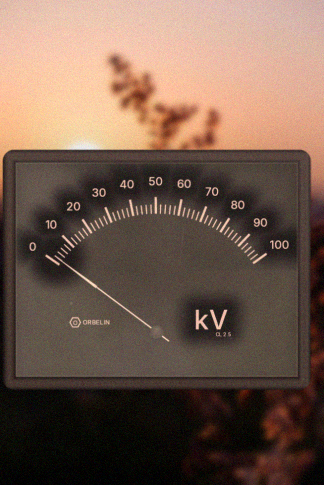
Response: 2
